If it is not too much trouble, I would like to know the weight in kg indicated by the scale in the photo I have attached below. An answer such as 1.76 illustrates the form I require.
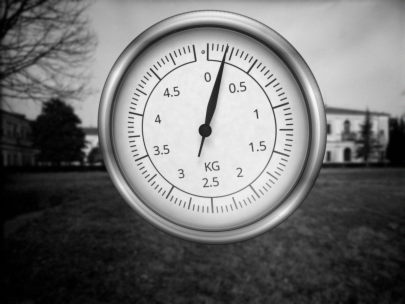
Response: 0.2
